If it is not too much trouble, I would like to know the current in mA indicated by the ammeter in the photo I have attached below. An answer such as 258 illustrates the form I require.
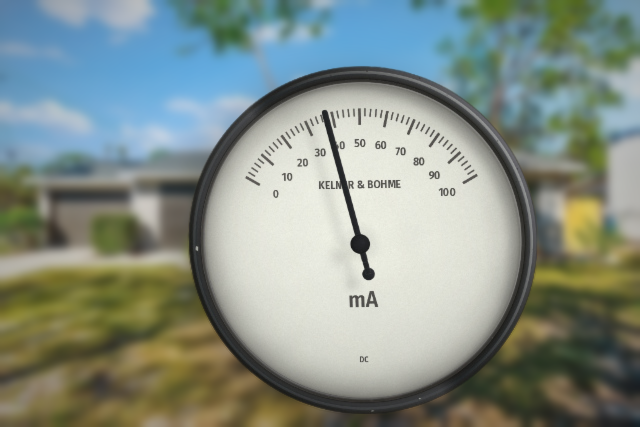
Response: 38
